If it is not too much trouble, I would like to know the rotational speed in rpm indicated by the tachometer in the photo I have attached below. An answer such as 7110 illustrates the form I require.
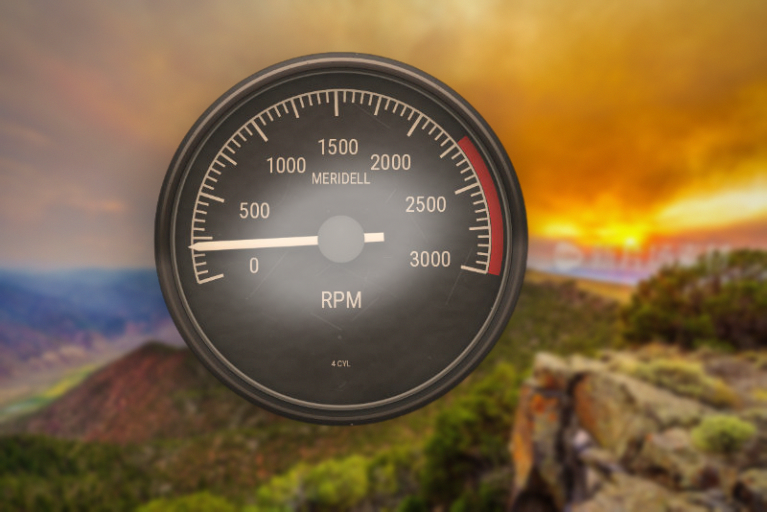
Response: 200
